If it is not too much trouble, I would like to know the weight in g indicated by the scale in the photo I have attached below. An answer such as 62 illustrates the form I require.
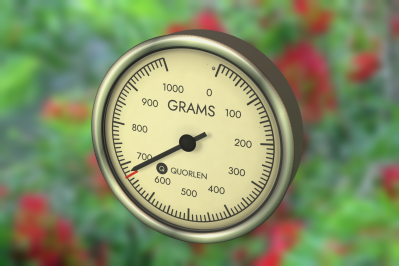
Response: 680
